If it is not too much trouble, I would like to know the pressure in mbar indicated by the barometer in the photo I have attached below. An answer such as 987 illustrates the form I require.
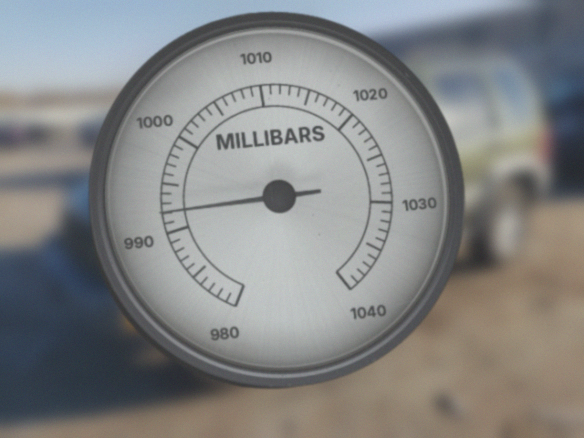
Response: 992
